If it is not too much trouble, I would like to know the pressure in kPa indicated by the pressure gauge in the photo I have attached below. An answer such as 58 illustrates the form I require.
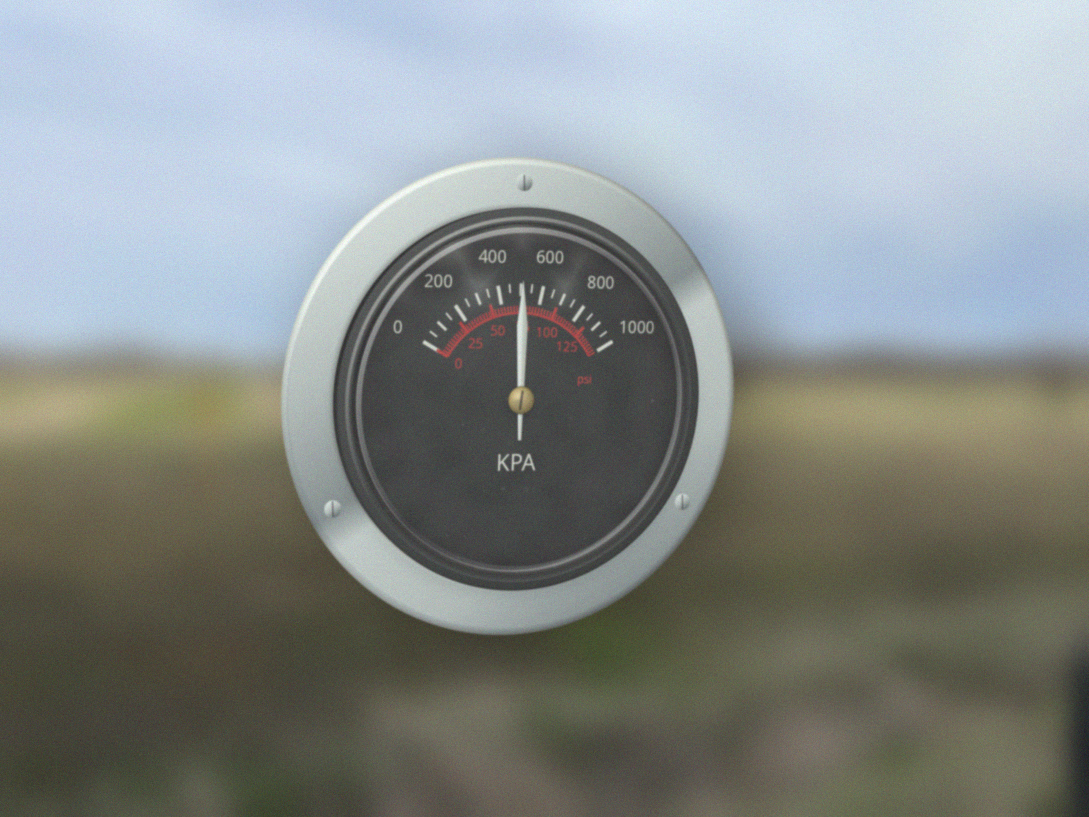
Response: 500
